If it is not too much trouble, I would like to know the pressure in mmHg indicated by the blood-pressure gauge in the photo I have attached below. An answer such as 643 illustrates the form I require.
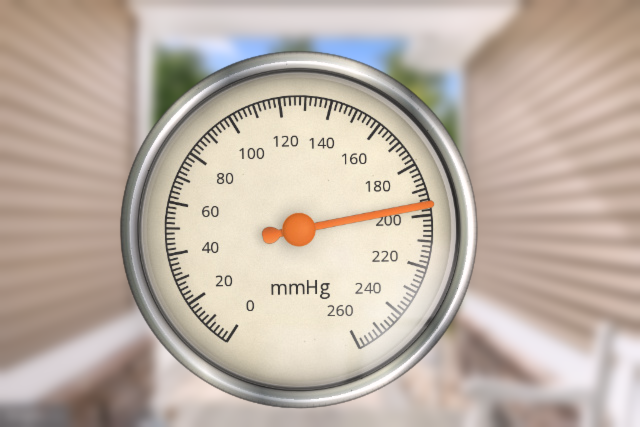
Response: 196
